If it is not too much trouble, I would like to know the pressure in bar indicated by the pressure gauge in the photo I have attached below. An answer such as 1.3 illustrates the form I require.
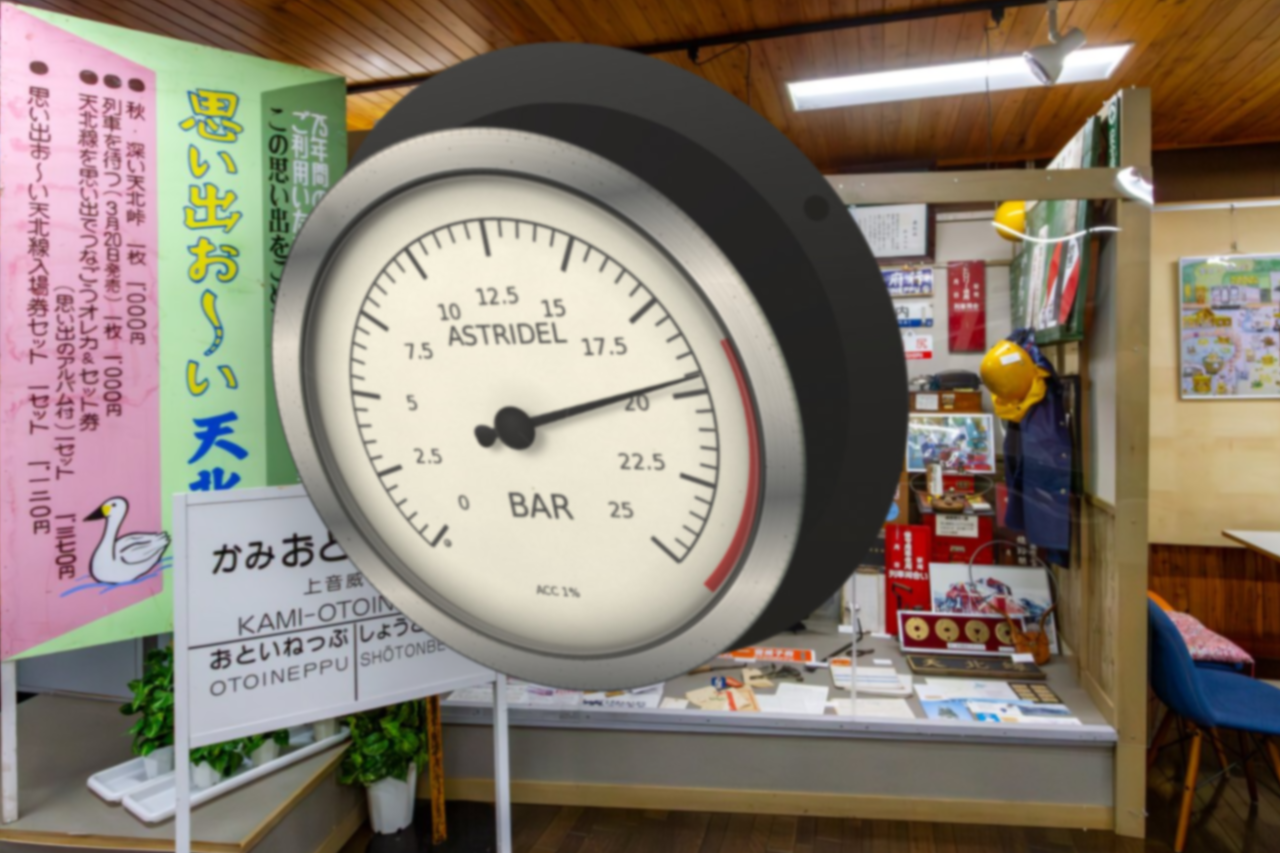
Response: 19.5
